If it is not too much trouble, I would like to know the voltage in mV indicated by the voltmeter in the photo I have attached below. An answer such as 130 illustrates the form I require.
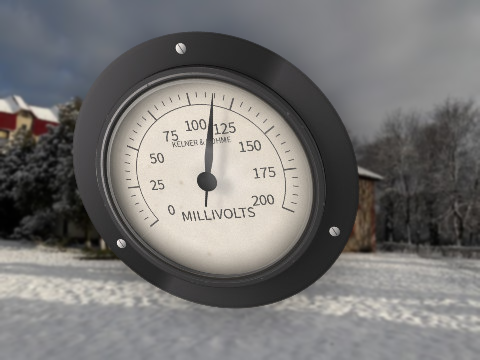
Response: 115
